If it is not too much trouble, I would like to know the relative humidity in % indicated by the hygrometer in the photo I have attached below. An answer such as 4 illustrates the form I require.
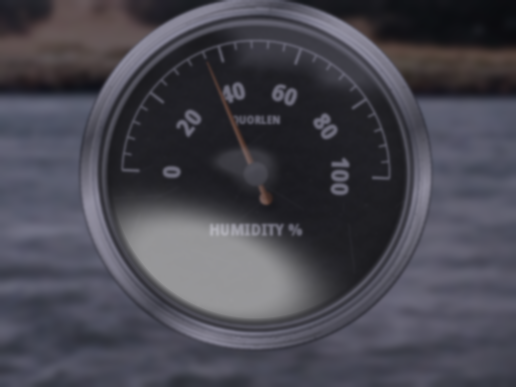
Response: 36
